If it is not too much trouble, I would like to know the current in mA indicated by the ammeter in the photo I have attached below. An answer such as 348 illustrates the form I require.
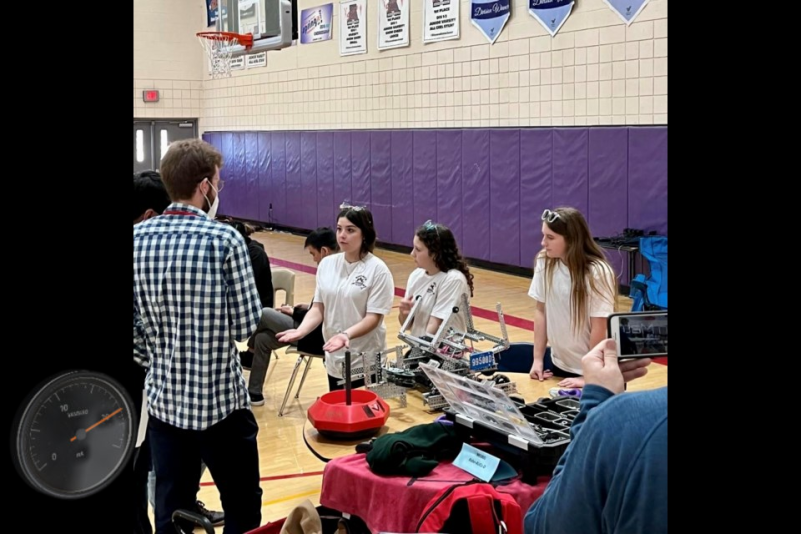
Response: 20
